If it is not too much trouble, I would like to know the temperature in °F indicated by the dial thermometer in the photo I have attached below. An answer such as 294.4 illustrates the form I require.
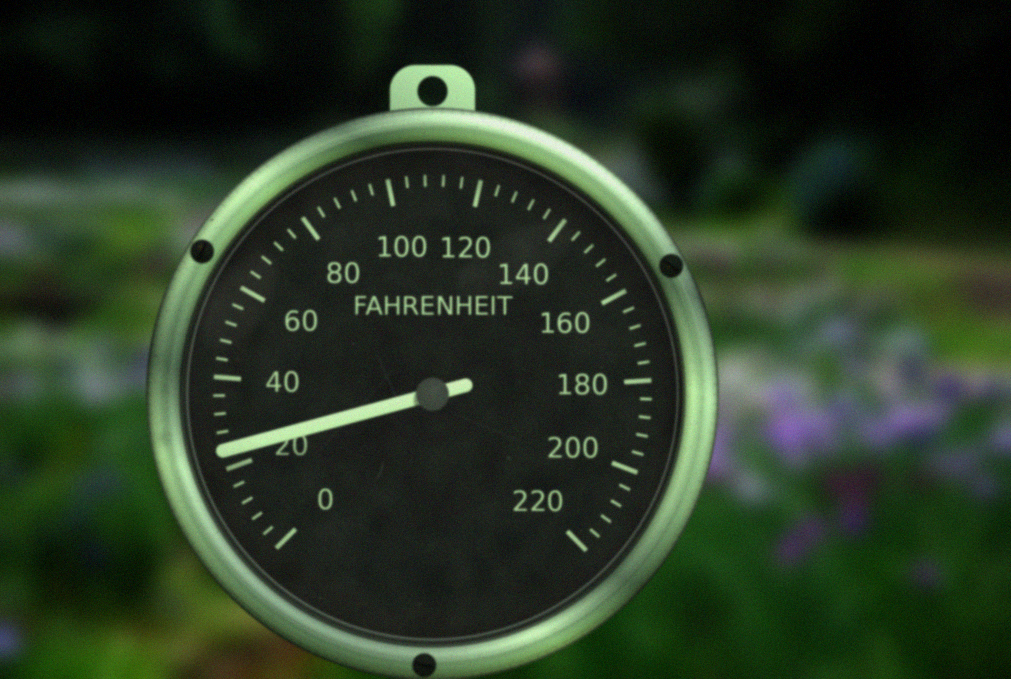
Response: 24
